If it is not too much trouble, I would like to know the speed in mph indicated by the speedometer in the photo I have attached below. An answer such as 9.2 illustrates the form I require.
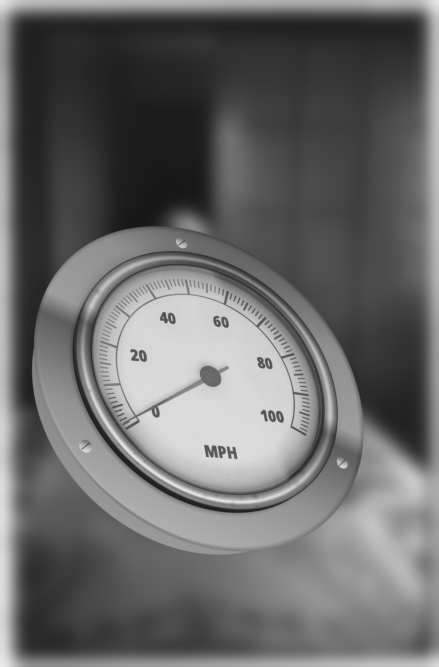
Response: 1
